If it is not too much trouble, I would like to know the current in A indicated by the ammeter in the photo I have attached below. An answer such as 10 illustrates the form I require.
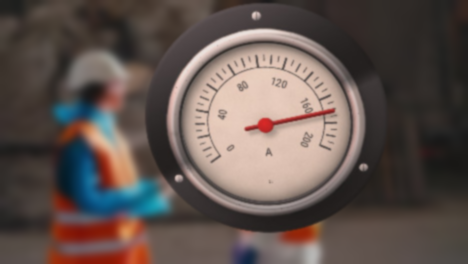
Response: 170
